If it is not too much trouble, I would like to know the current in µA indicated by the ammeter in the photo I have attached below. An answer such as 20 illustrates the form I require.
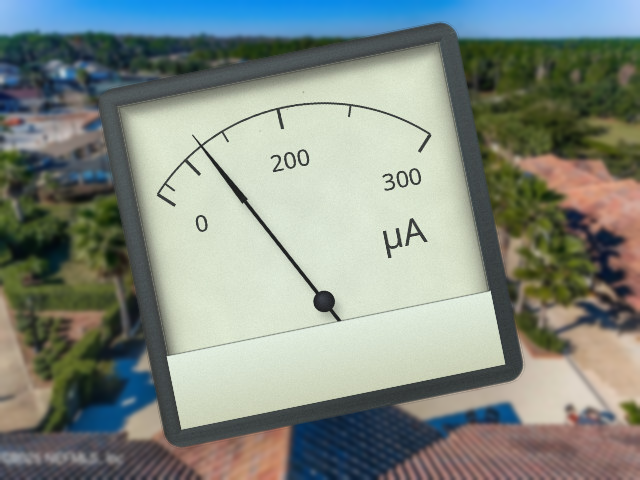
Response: 125
